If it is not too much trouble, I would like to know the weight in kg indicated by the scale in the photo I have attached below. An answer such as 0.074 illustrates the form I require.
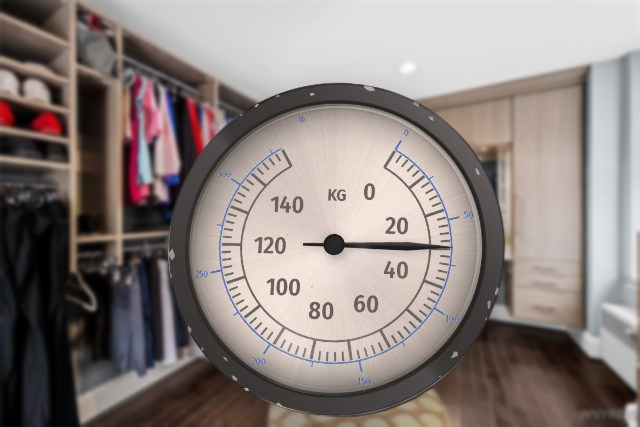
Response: 30
